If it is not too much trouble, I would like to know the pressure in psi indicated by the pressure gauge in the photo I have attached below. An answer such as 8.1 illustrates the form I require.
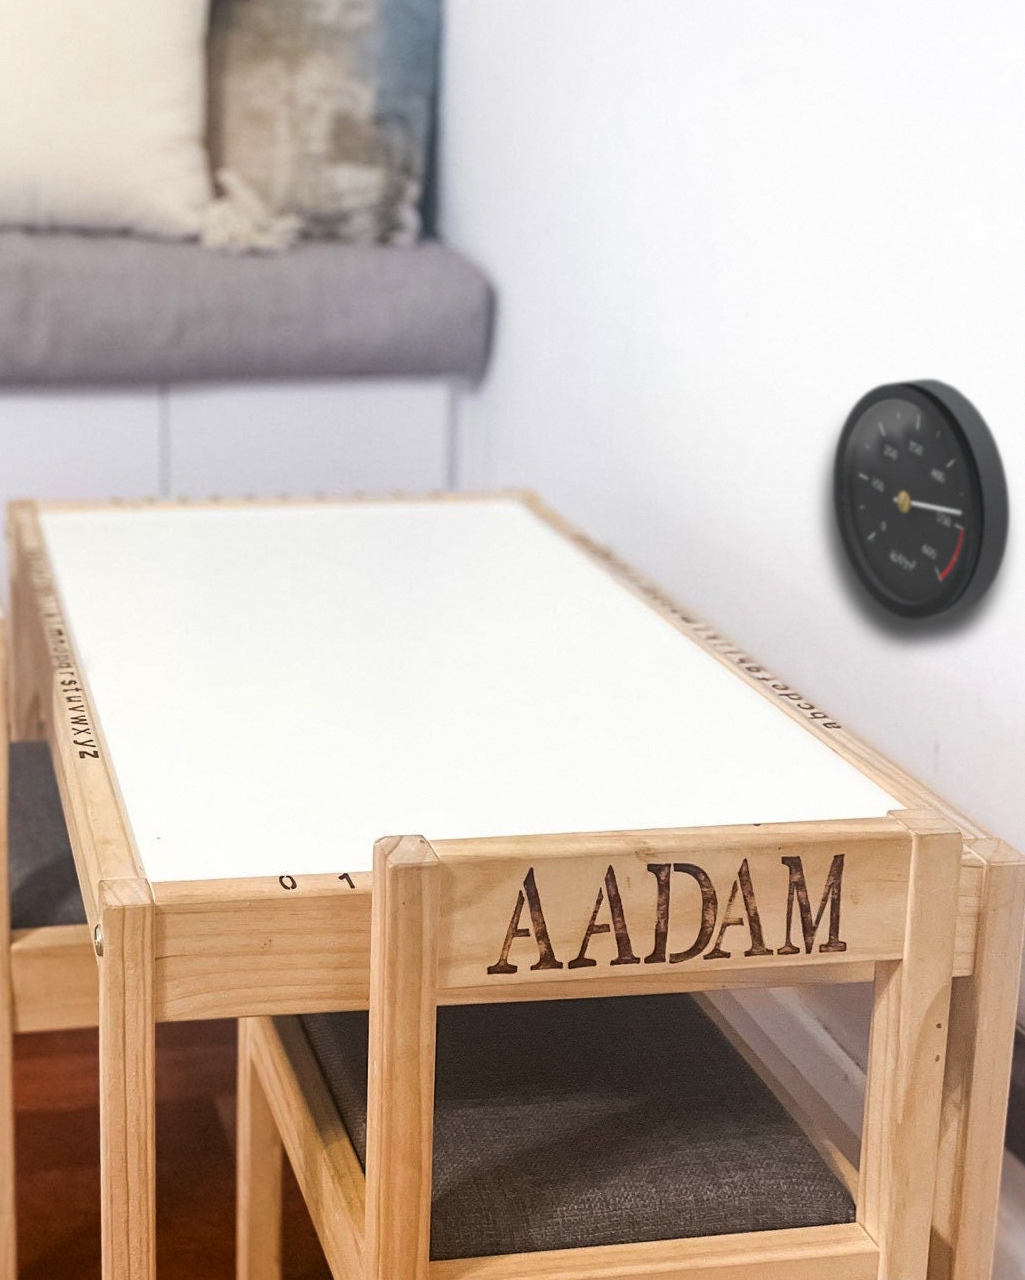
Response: 475
